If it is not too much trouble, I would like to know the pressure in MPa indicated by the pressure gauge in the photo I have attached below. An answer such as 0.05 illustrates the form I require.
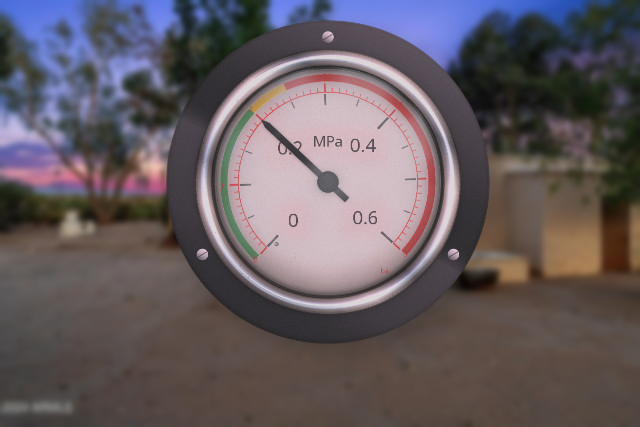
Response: 0.2
